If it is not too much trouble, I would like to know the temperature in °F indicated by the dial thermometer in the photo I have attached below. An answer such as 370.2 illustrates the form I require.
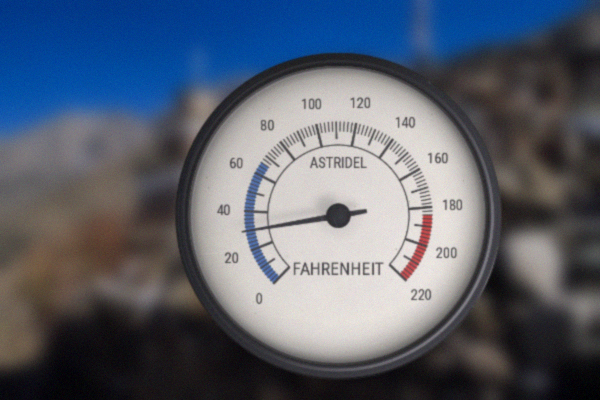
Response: 30
